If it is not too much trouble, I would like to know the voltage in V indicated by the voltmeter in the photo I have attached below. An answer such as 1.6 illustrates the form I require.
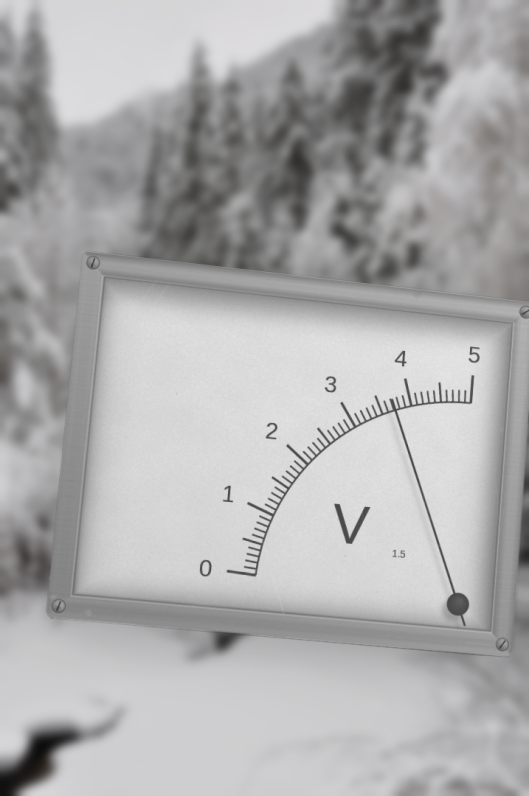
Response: 3.7
